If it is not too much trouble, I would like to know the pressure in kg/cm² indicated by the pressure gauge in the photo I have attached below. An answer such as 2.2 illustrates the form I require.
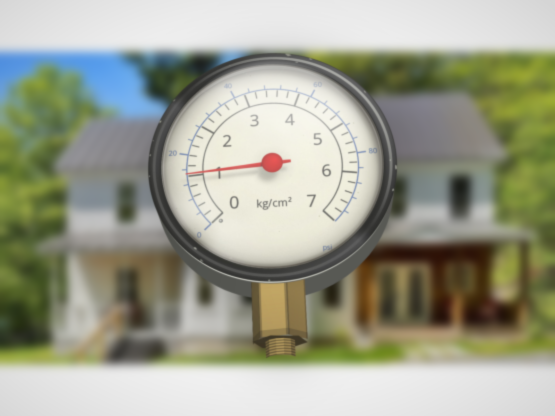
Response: 1
